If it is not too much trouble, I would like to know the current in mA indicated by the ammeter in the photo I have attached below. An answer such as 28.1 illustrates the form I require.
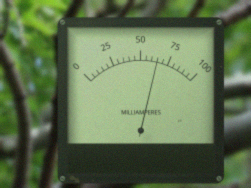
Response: 65
